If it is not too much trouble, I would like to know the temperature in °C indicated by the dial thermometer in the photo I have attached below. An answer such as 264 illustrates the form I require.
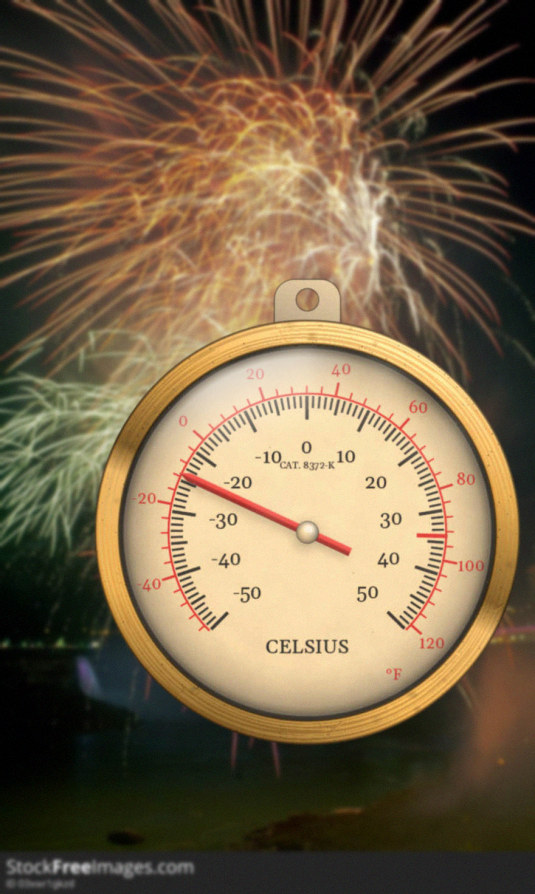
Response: -24
